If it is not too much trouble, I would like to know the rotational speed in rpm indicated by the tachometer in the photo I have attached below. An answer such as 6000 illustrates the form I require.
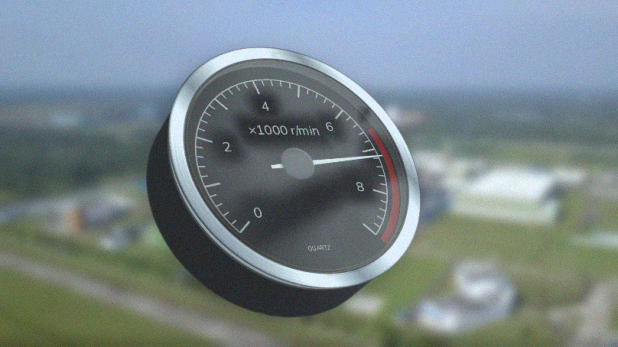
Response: 7200
